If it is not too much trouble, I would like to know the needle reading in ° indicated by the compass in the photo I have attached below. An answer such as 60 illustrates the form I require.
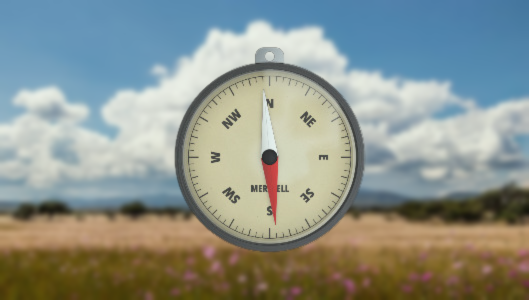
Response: 175
